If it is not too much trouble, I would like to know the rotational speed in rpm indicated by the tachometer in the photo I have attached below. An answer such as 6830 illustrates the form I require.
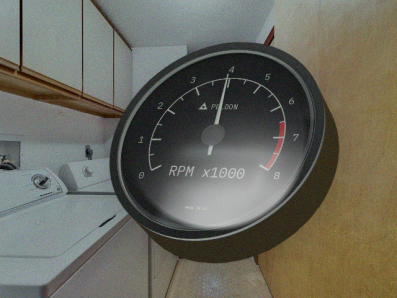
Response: 4000
